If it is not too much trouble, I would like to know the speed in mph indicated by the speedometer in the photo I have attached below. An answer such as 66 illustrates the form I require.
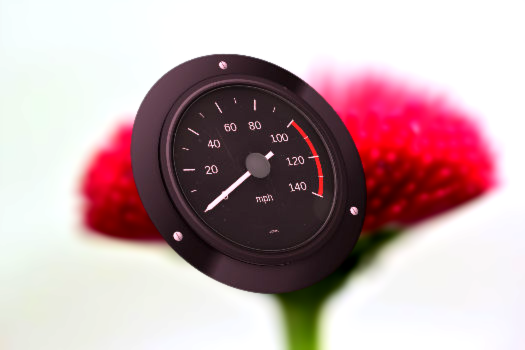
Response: 0
